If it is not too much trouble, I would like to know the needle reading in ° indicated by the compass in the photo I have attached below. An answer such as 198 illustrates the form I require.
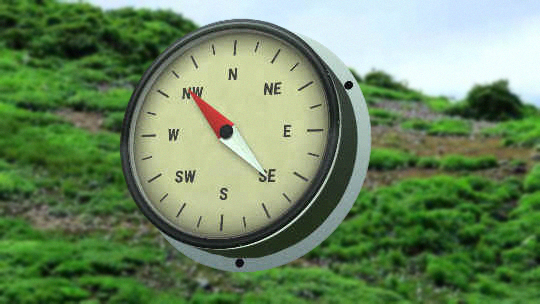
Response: 315
